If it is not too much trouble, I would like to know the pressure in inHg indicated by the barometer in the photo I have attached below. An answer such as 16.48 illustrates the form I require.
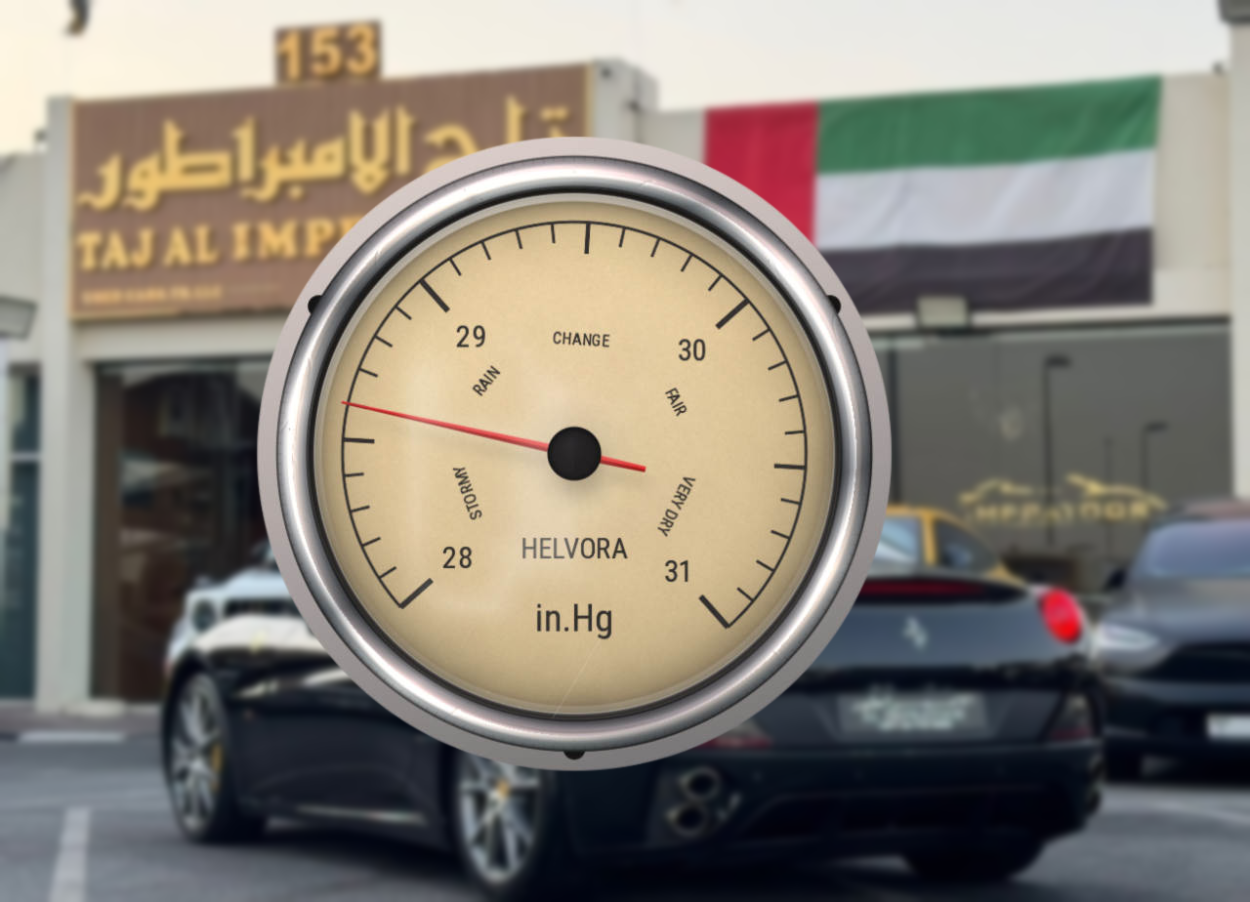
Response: 28.6
